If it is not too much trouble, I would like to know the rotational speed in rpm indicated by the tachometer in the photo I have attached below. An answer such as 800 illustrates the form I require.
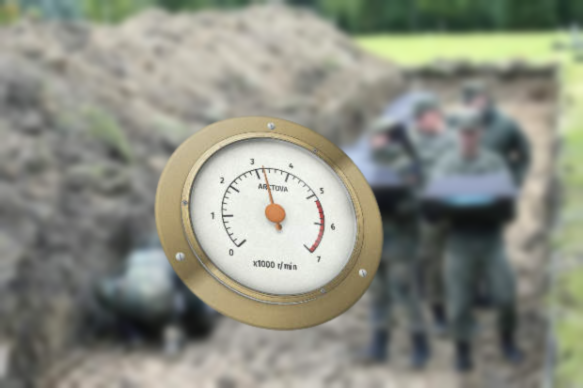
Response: 3200
